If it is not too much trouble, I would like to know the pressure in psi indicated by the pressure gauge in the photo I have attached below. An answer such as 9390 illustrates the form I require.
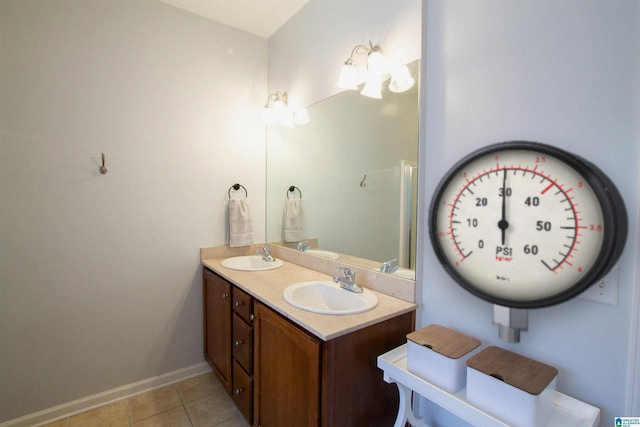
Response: 30
